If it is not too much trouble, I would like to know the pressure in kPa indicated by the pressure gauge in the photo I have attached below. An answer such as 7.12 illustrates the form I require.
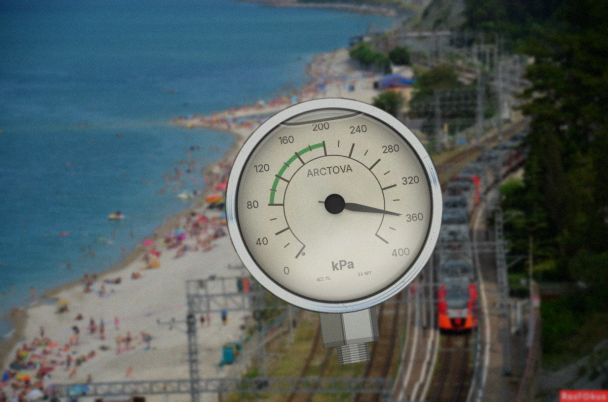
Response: 360
